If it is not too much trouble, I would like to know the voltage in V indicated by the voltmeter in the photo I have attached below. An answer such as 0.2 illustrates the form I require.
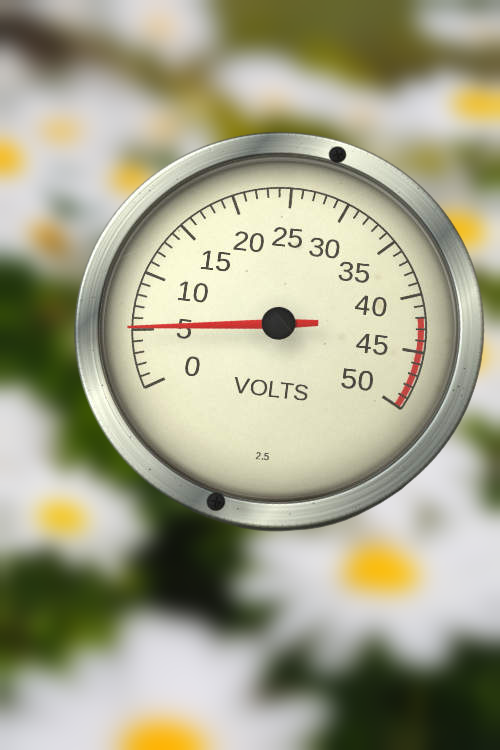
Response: 5
